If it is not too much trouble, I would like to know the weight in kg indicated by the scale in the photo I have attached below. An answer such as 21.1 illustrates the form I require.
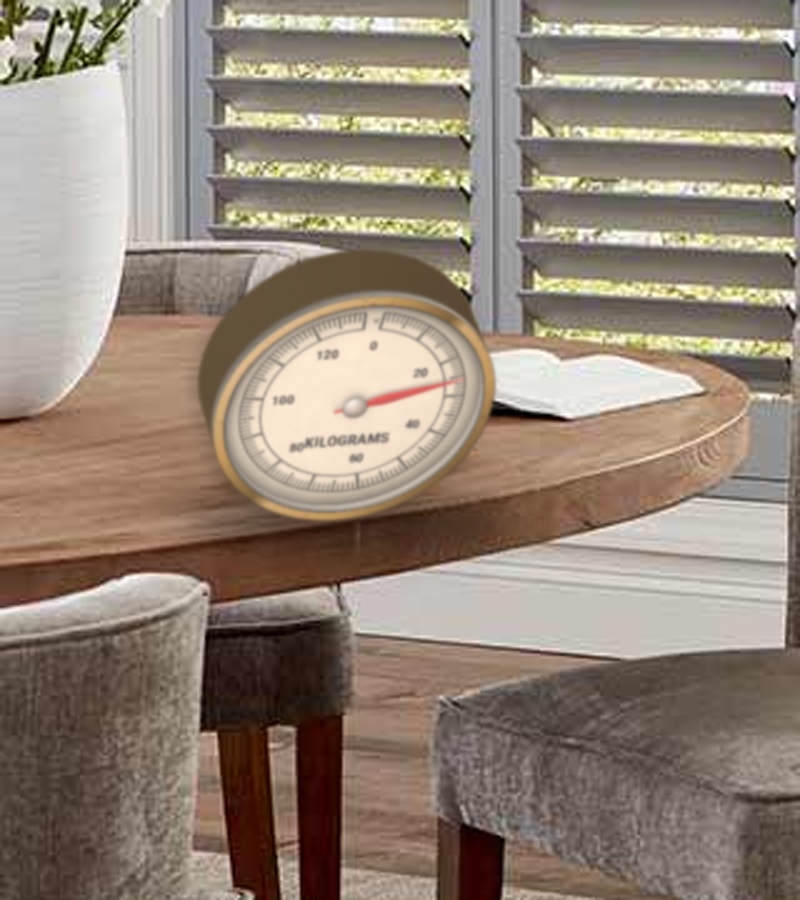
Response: 25
